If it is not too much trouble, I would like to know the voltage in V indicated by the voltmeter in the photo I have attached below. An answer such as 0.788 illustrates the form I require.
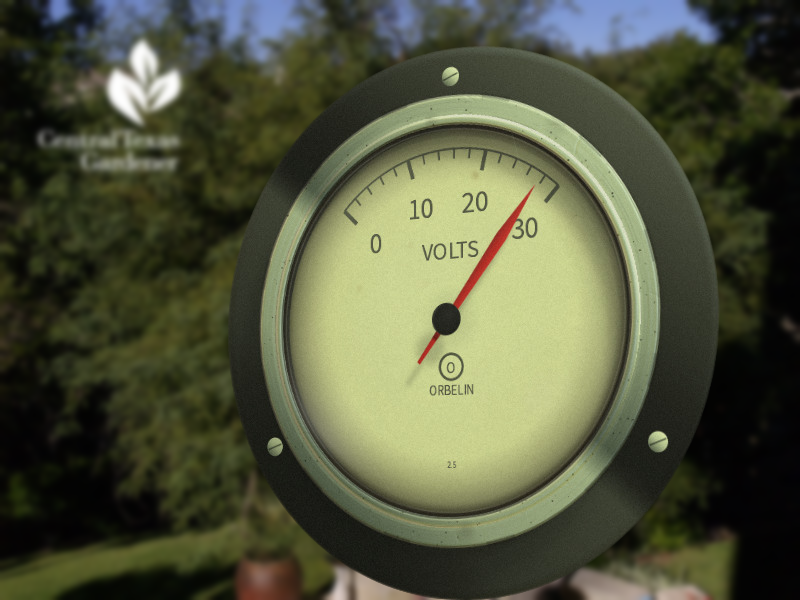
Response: 28
